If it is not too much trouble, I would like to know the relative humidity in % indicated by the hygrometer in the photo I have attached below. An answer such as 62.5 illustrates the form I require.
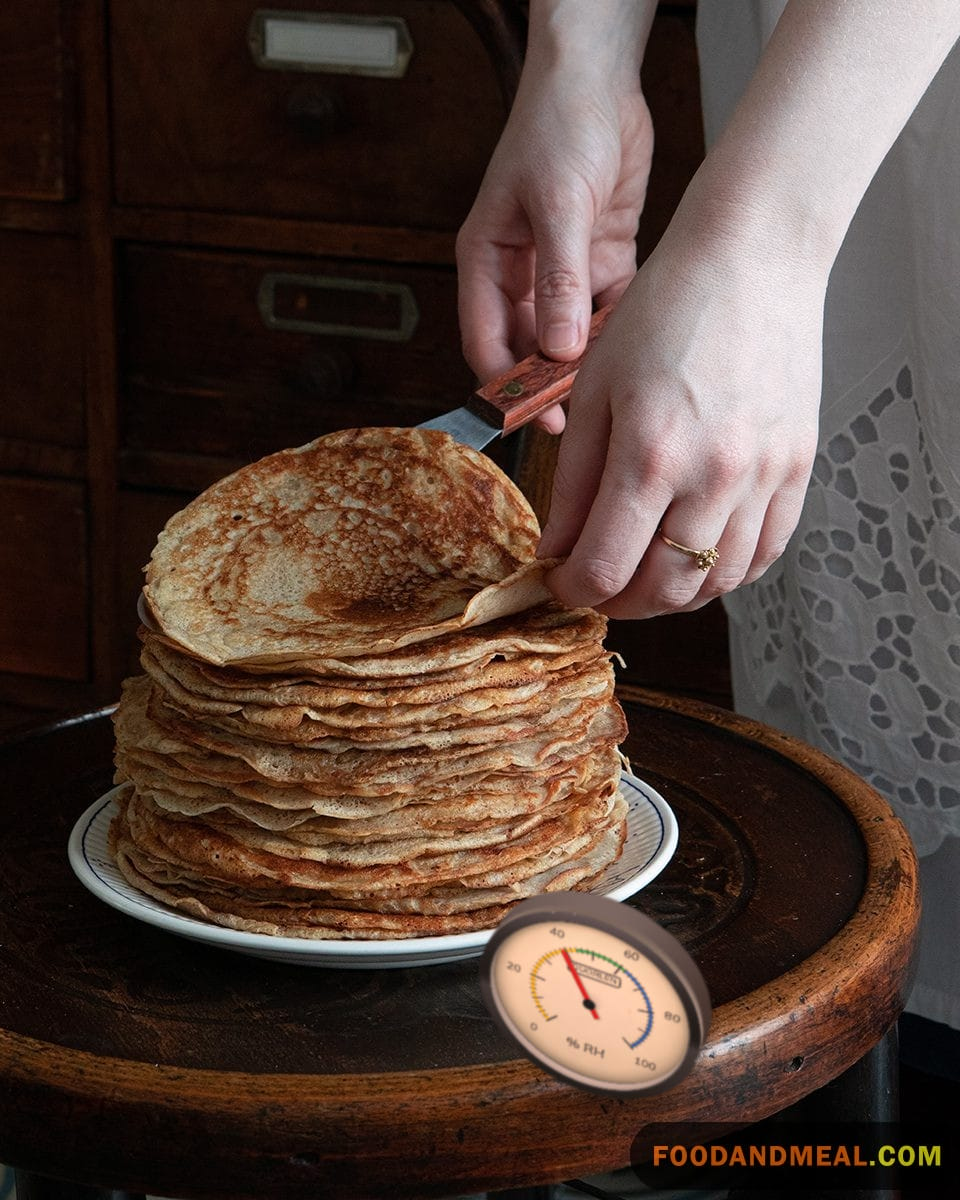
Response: 40
